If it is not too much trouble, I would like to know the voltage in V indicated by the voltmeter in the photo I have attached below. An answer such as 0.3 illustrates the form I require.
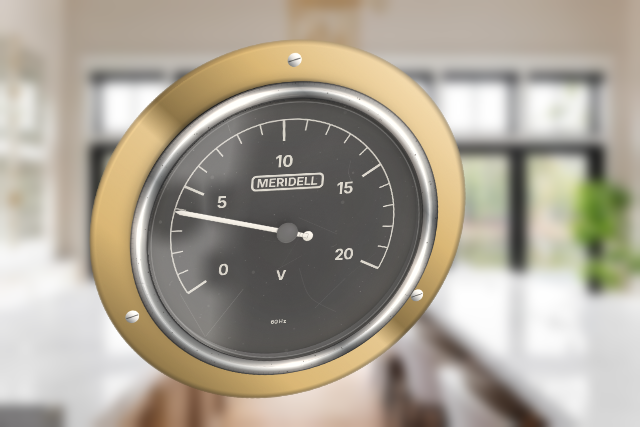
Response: 4
